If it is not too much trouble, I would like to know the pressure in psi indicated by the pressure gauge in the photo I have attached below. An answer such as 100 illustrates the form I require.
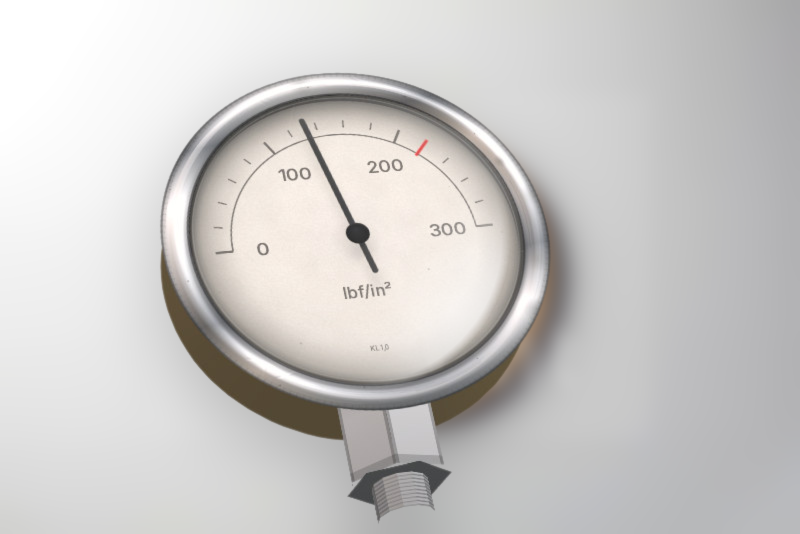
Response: 130
